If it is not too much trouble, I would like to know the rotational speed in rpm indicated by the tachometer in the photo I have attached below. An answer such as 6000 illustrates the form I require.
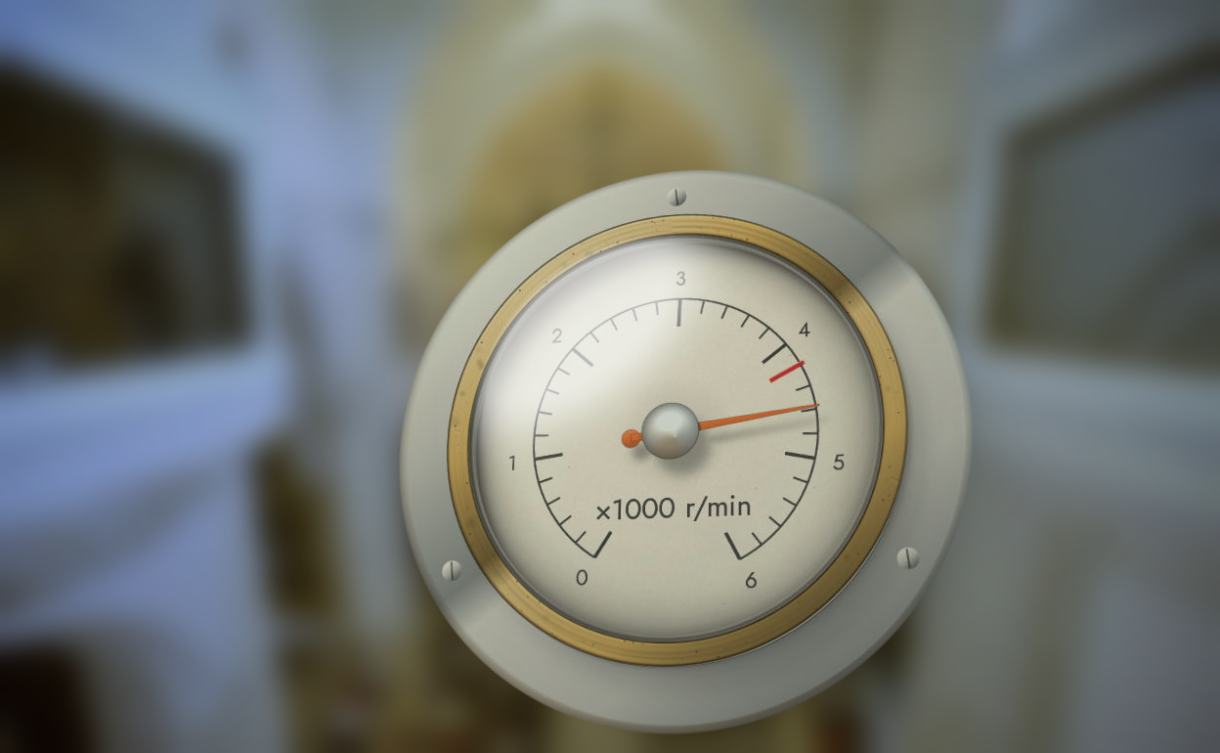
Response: 4600
